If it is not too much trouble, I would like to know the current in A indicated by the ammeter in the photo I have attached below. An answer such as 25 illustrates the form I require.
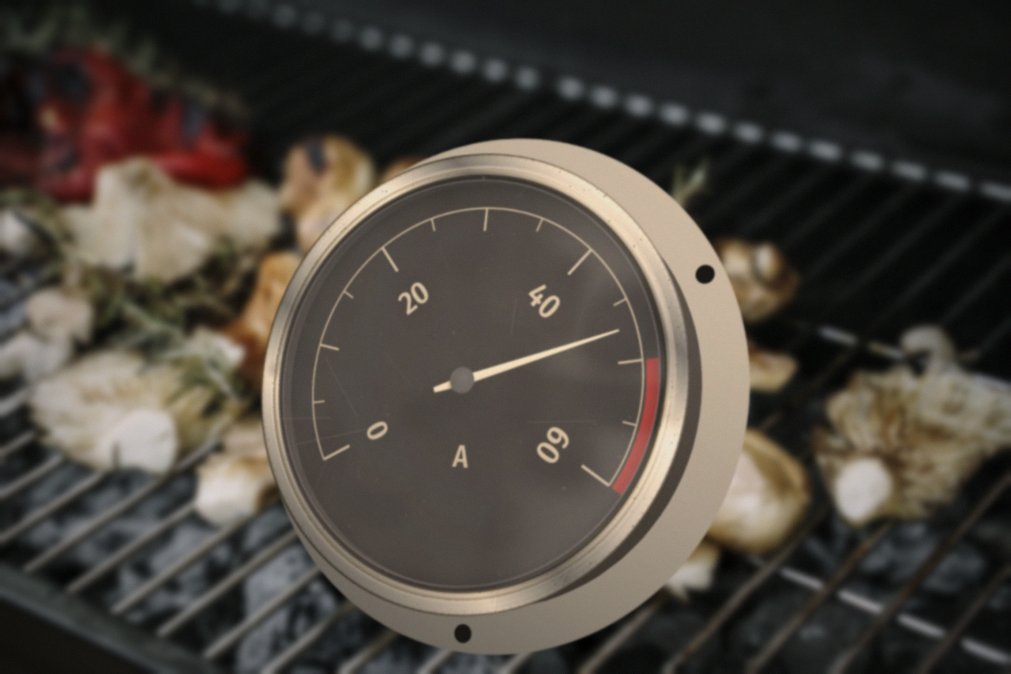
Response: 47.5
